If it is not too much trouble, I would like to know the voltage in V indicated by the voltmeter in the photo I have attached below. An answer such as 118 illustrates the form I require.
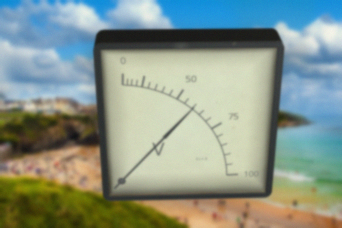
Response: 60
